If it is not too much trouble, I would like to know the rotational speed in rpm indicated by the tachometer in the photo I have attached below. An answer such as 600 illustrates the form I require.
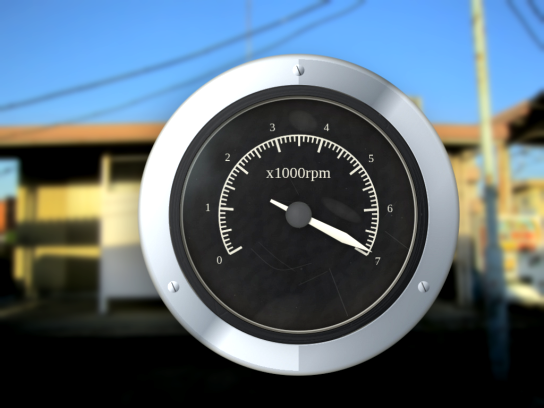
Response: 6900
